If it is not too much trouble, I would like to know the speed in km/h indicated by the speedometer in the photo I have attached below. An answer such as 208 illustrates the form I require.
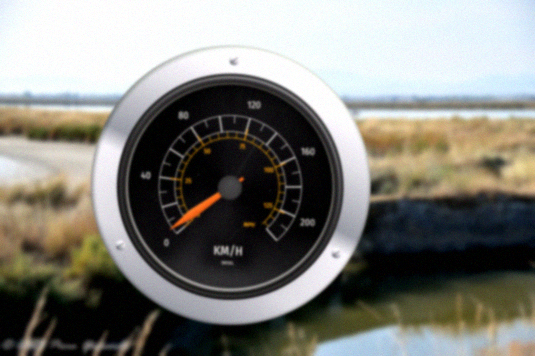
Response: 5
